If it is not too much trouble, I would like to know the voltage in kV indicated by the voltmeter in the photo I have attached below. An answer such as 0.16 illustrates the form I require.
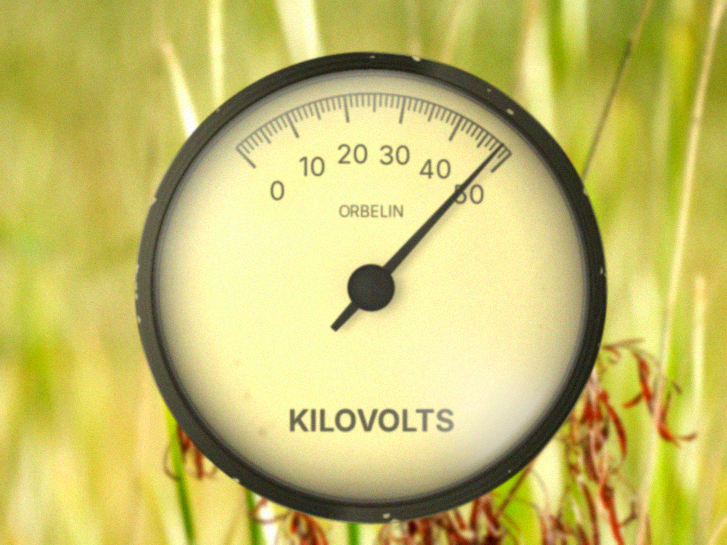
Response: 48
